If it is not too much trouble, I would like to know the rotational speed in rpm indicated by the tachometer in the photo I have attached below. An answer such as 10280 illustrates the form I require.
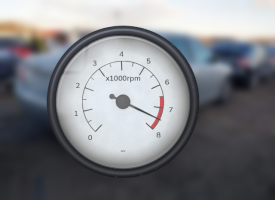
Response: 7500
